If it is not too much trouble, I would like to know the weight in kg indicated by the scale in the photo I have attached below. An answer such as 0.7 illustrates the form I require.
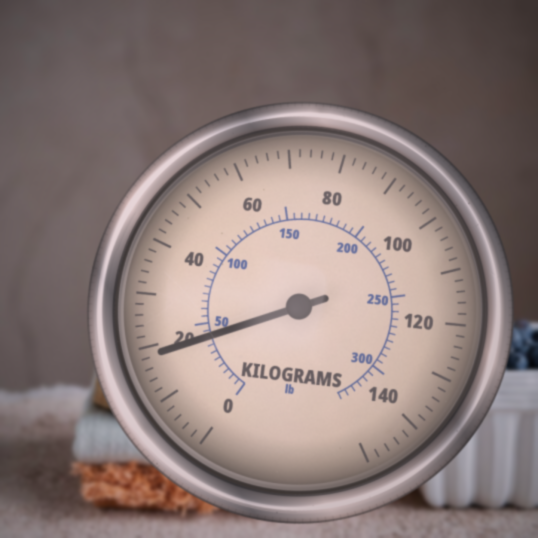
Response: 18
